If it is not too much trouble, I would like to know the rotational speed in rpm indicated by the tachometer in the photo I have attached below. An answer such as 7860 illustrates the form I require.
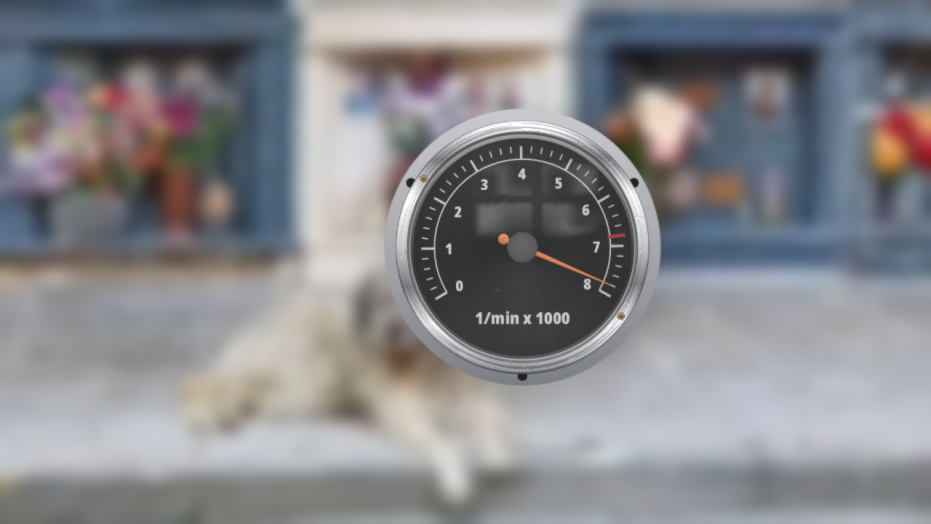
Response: 7800
